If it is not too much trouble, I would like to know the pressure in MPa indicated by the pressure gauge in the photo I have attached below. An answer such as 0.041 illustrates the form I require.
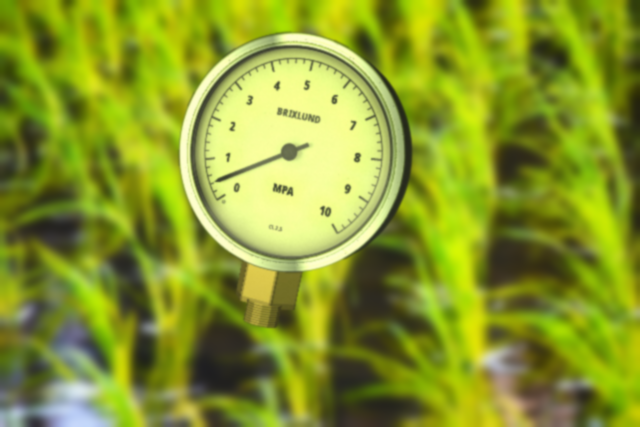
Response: 0.4
